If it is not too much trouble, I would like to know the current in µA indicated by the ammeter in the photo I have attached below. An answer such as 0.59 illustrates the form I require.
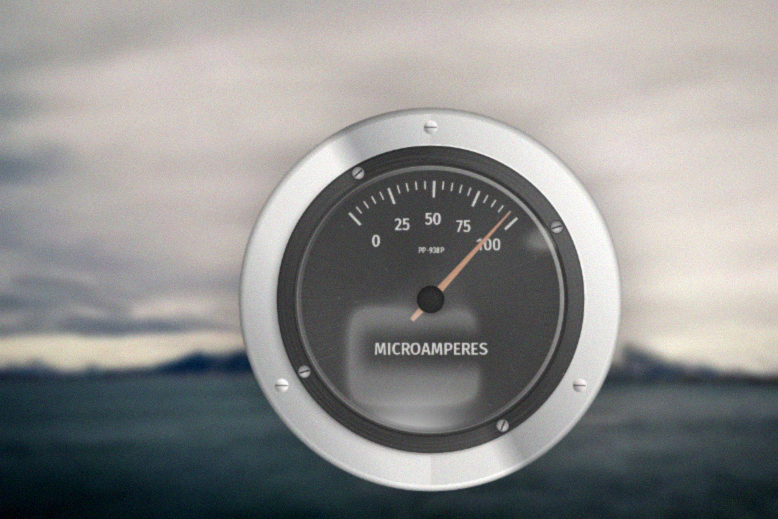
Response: 95
